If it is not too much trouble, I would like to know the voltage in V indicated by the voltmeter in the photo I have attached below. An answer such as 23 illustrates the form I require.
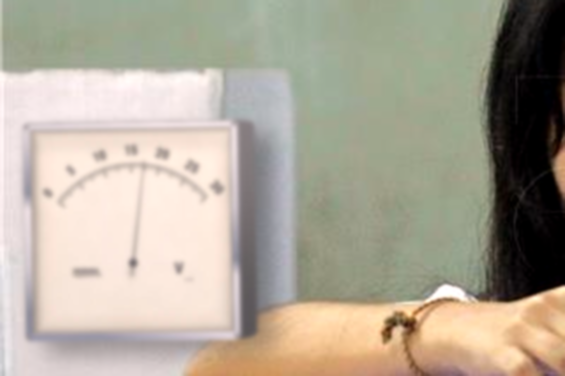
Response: 17.5
